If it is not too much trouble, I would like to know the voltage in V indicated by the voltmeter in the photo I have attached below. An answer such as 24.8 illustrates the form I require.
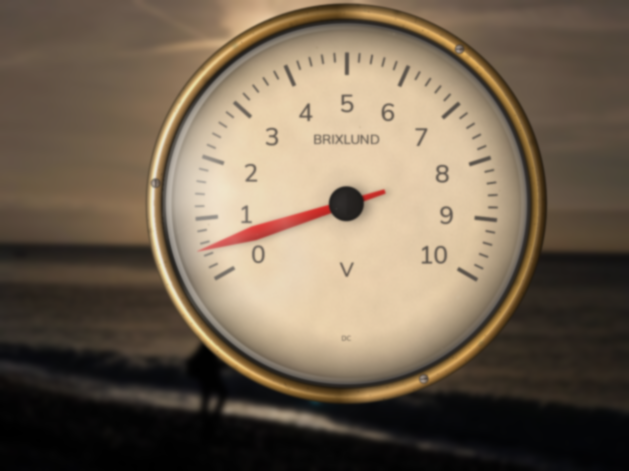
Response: 0.5
